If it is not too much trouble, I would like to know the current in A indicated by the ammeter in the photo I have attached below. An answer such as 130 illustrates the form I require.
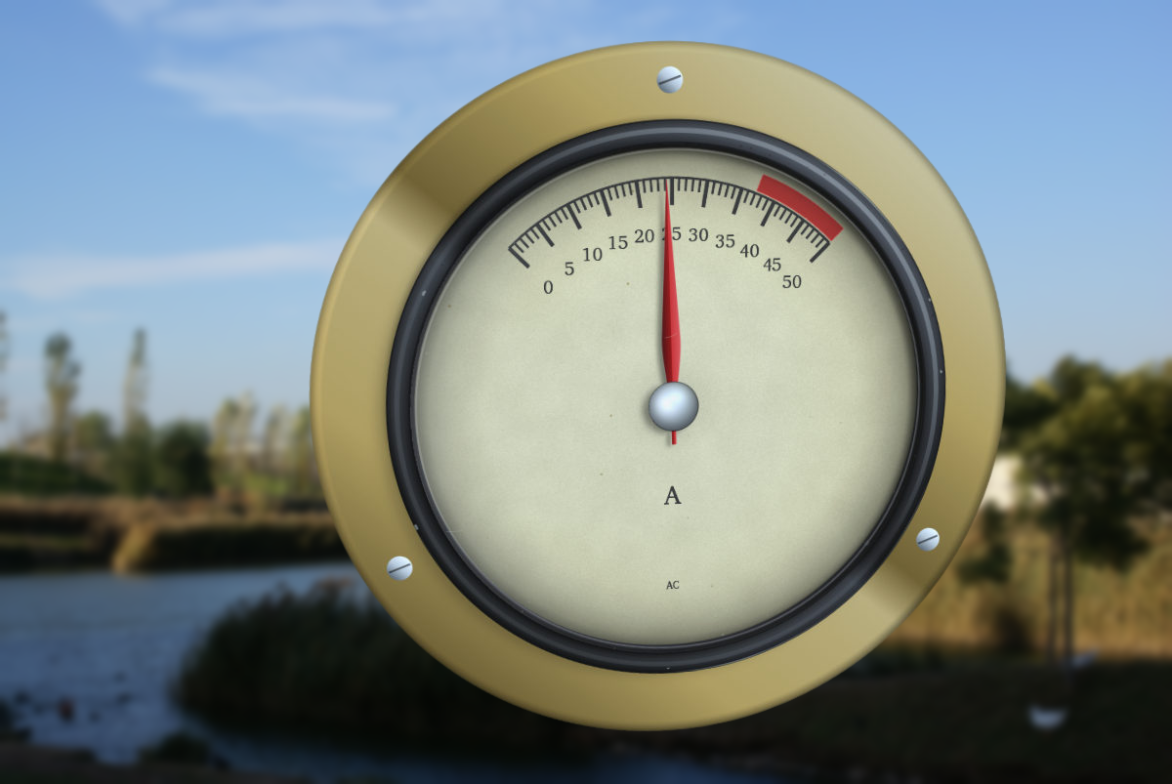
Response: 24
